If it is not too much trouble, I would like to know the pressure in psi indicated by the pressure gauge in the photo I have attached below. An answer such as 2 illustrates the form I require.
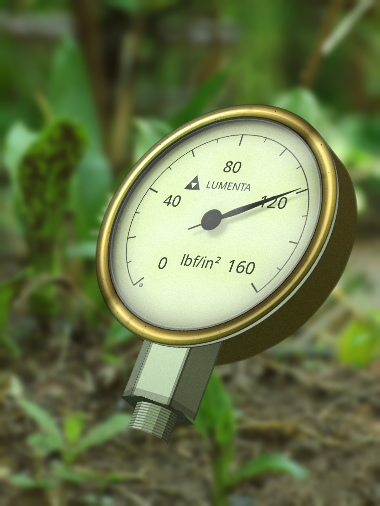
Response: 120
